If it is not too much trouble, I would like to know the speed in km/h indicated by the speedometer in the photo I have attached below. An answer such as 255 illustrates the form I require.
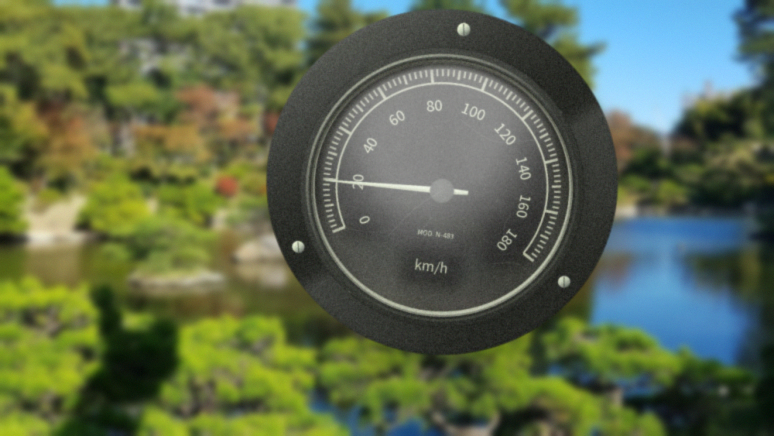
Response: 20
